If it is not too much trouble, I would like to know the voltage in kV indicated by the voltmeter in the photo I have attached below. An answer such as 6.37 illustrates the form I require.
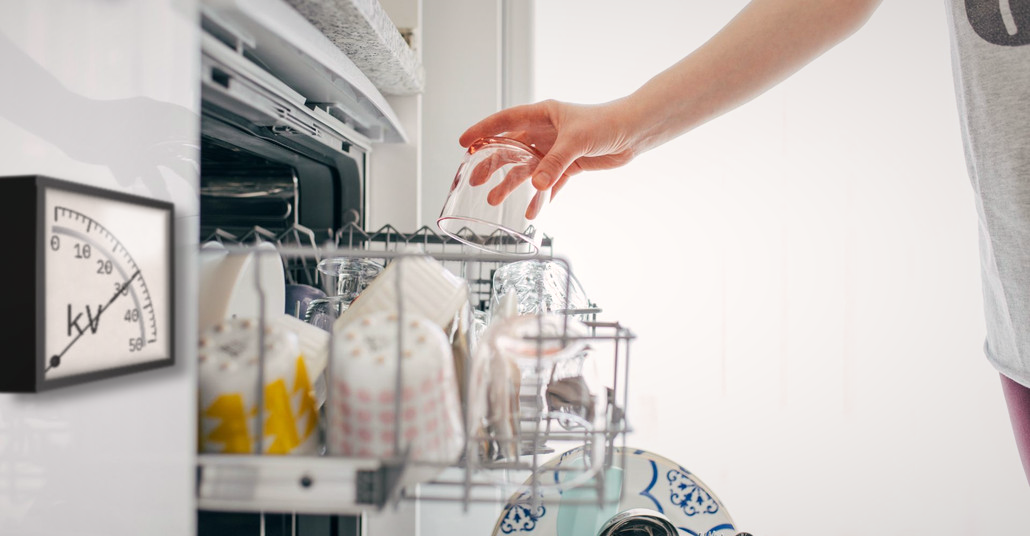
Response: 30
